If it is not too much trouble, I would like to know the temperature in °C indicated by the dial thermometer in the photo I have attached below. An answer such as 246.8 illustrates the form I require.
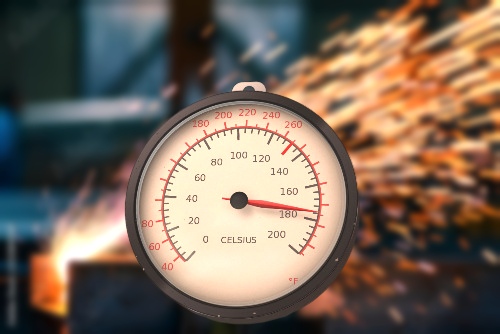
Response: 176
